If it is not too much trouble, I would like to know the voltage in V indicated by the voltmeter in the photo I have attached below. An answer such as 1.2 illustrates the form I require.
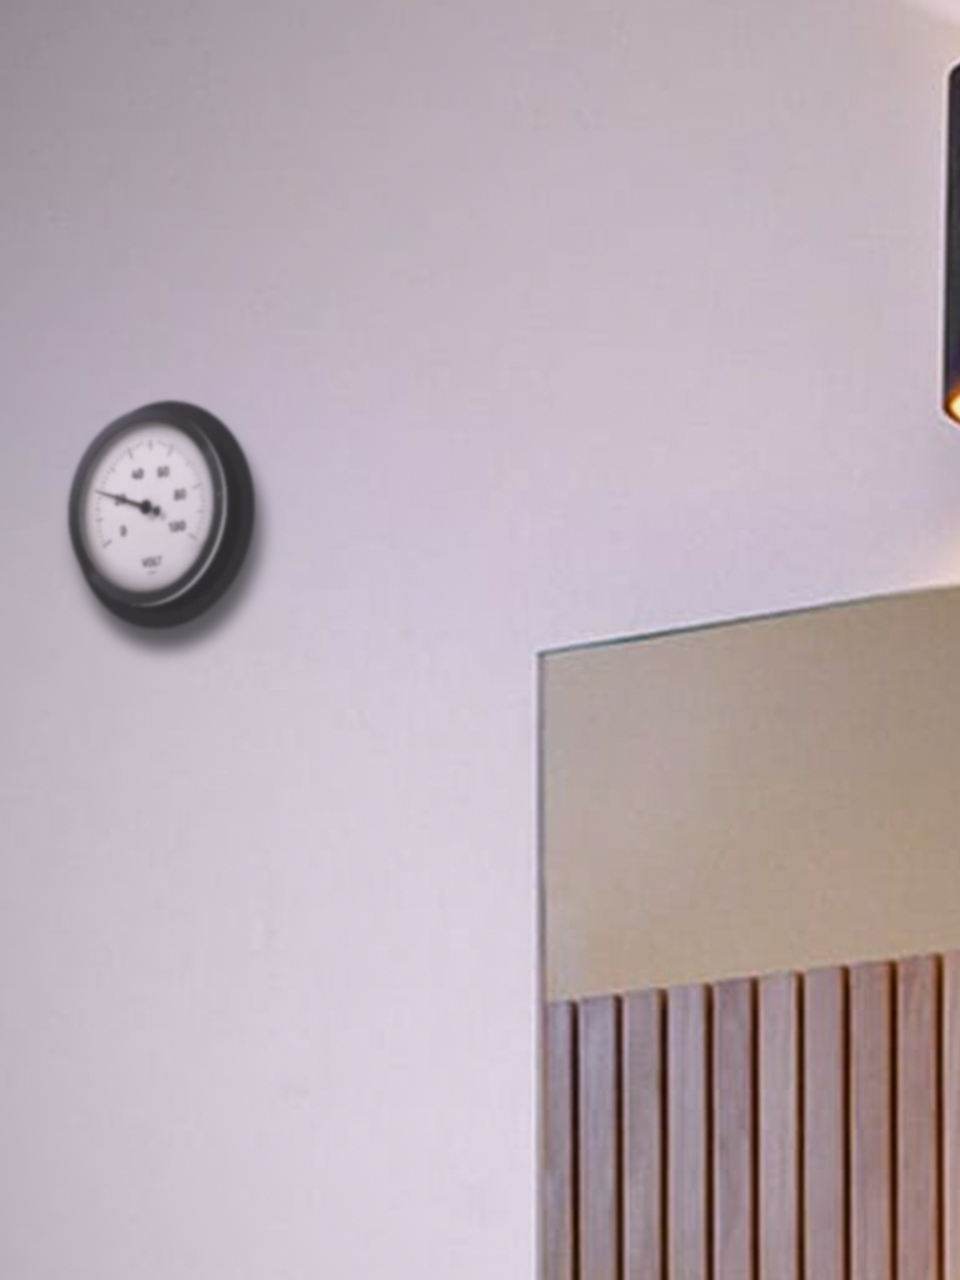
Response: 20
